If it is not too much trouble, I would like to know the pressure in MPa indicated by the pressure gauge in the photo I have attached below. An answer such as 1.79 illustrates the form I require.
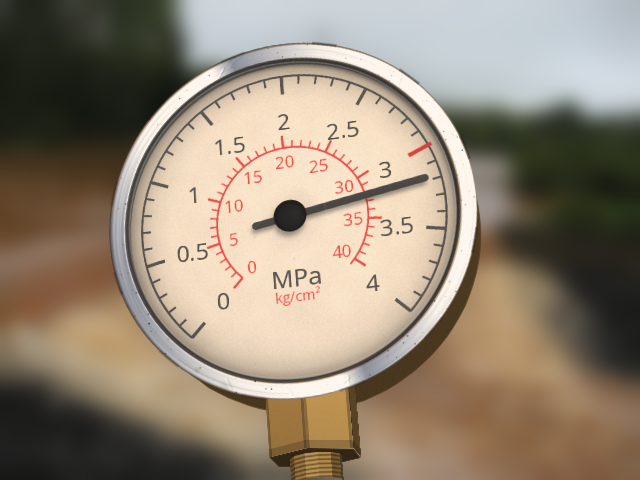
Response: 3.2
